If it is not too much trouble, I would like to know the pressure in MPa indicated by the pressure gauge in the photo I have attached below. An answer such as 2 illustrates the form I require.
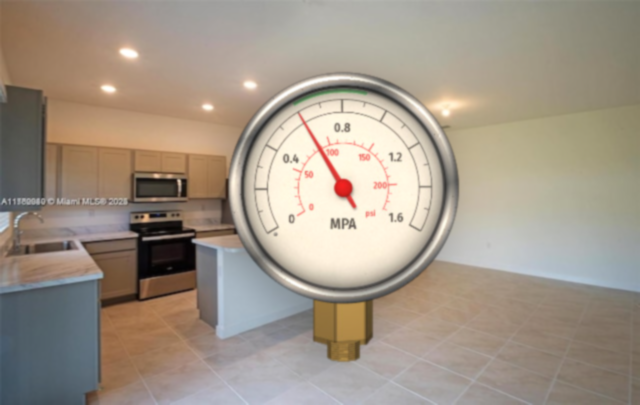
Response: 0.6
